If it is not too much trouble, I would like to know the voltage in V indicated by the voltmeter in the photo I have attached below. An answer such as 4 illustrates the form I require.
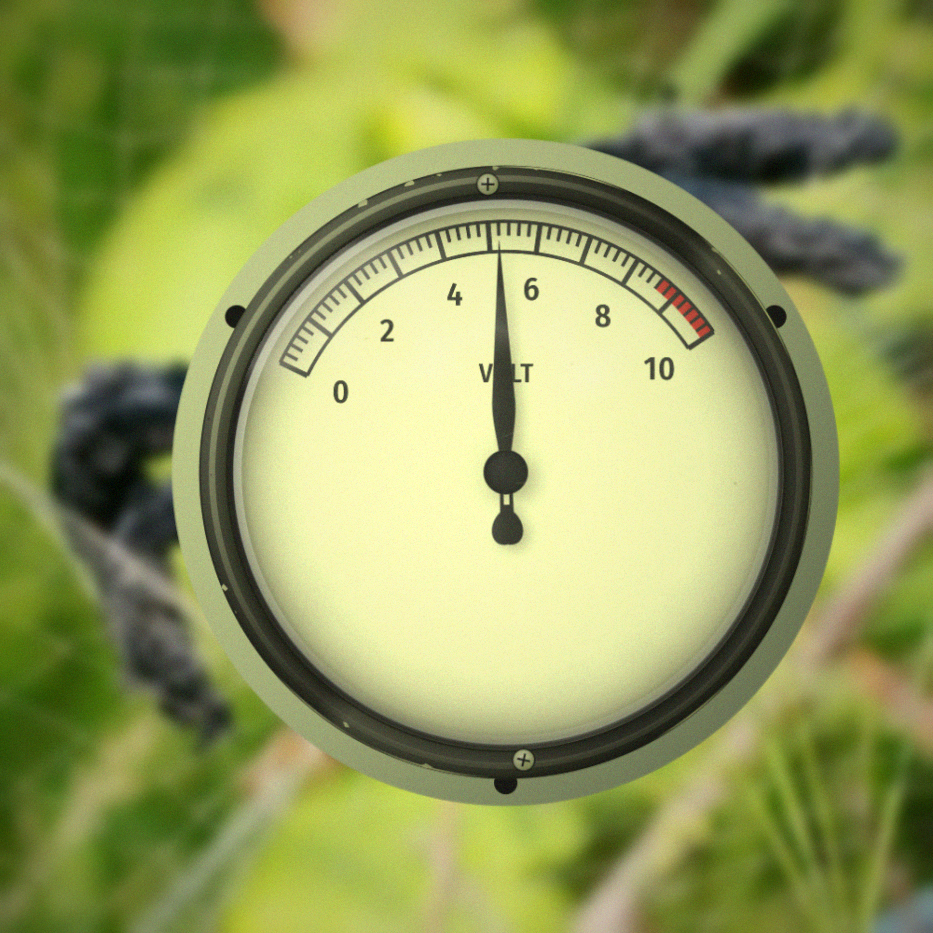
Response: 5.2
